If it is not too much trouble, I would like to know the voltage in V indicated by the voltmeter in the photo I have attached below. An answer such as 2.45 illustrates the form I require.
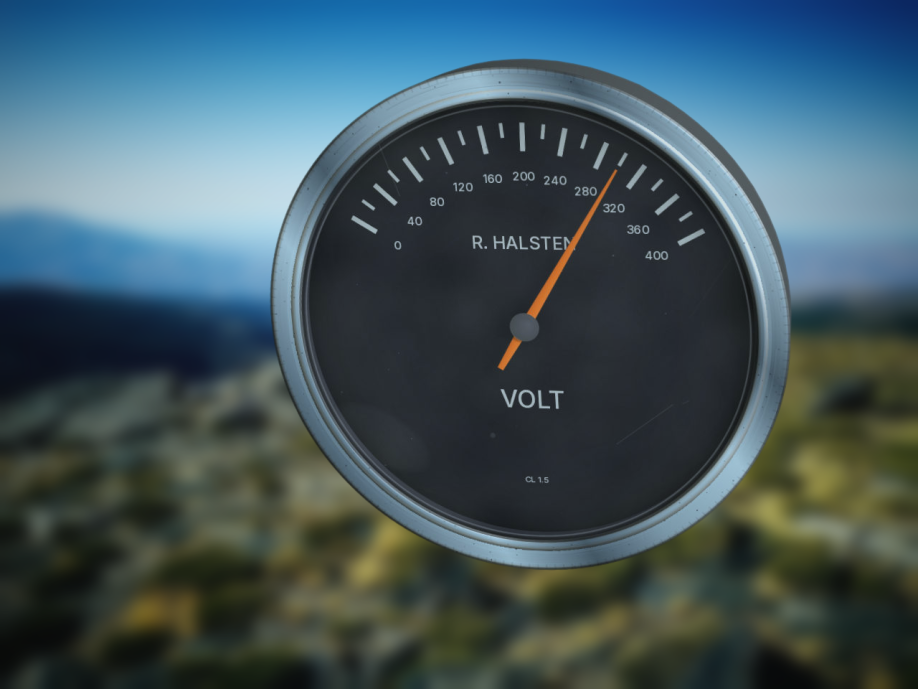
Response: 300
